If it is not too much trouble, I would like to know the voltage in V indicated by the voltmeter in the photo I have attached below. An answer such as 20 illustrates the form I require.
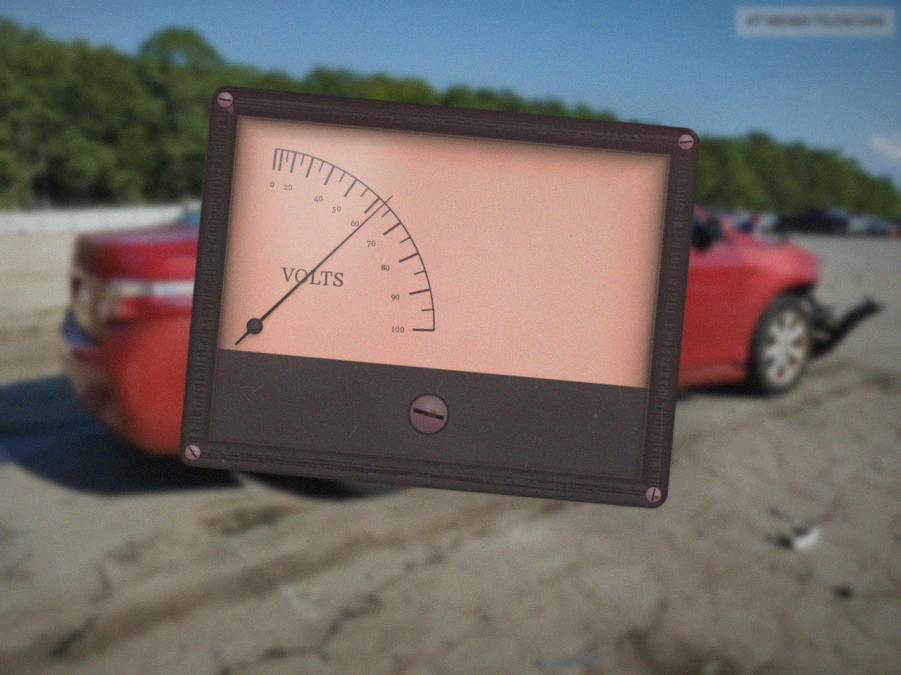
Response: 62.5
